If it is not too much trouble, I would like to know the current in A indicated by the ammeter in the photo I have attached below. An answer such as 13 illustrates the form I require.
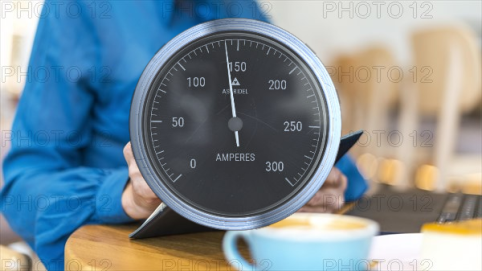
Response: 140
